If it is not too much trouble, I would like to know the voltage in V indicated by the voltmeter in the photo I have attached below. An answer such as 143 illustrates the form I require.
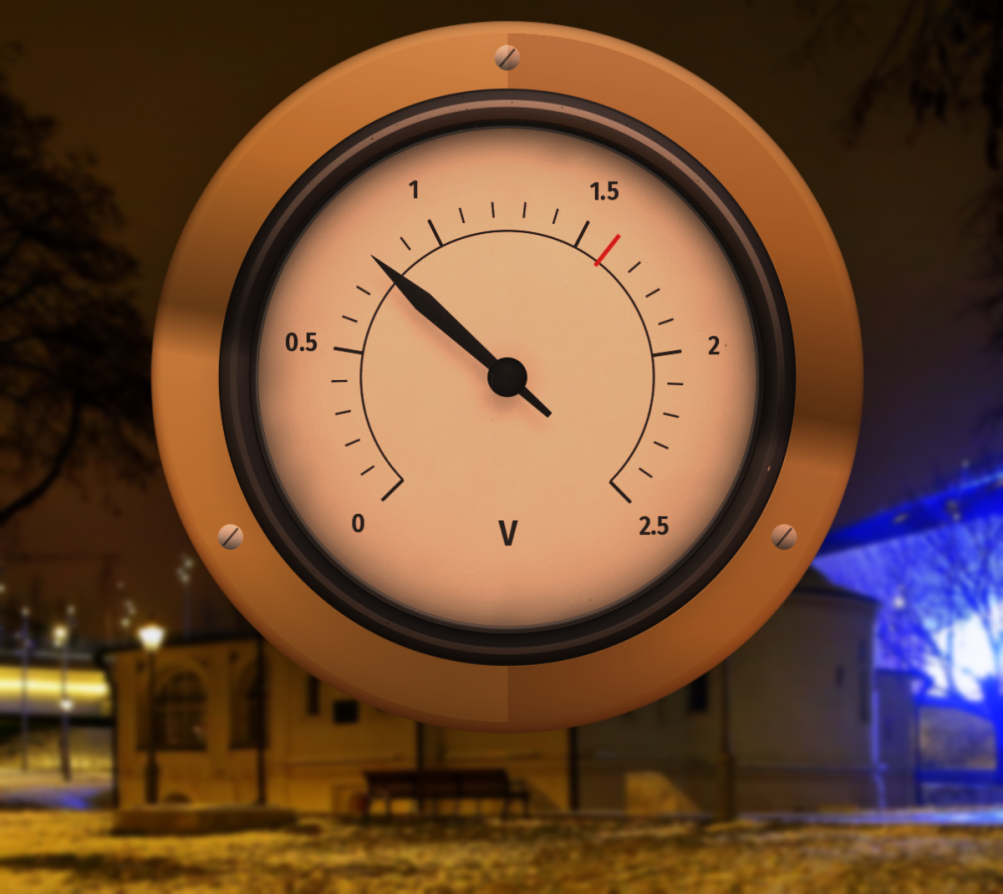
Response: 0.8
